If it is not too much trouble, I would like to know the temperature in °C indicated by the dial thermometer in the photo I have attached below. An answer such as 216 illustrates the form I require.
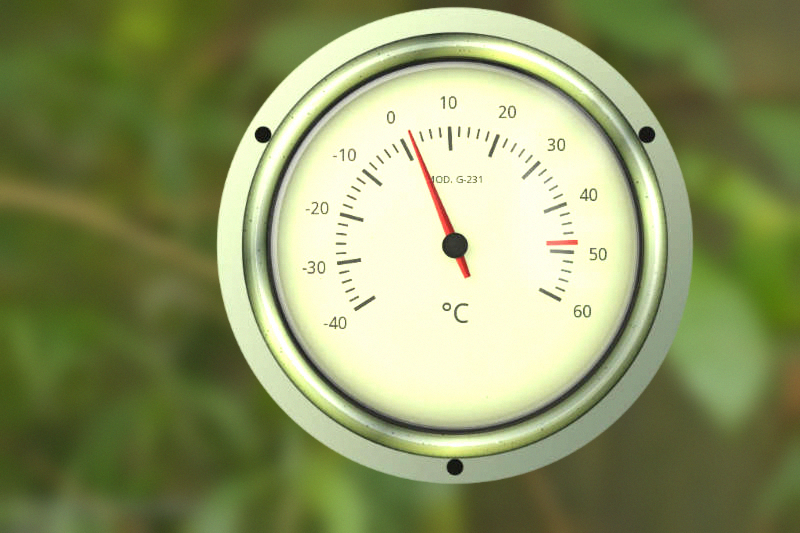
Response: 2
